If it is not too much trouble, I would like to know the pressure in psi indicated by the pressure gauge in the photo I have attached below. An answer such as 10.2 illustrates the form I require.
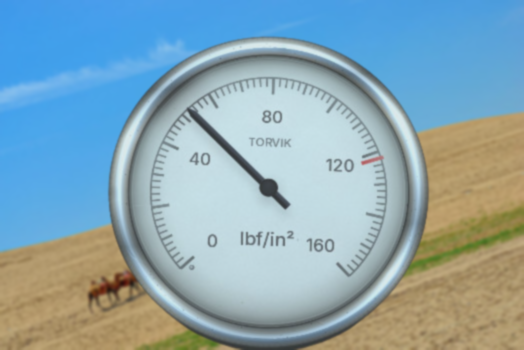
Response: 52
